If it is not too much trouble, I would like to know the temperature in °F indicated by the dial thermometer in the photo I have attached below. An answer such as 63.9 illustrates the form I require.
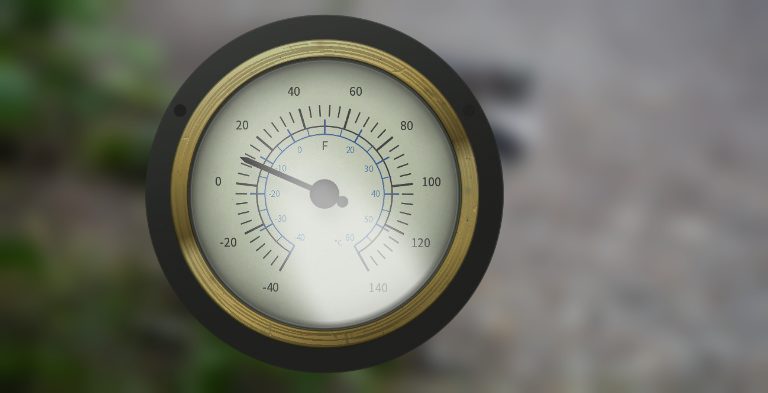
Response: 10
